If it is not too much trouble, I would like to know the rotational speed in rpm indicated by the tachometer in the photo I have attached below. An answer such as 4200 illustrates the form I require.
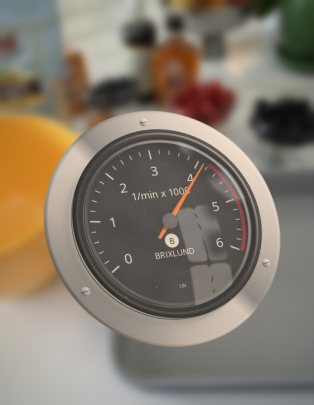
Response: 4100
